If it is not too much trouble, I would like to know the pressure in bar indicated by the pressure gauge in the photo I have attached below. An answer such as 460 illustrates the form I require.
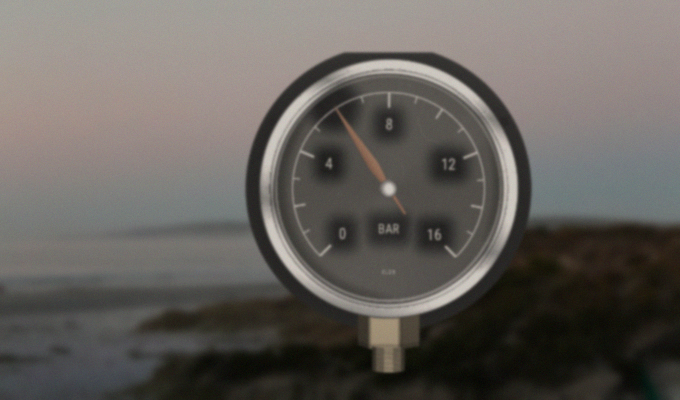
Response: 6
